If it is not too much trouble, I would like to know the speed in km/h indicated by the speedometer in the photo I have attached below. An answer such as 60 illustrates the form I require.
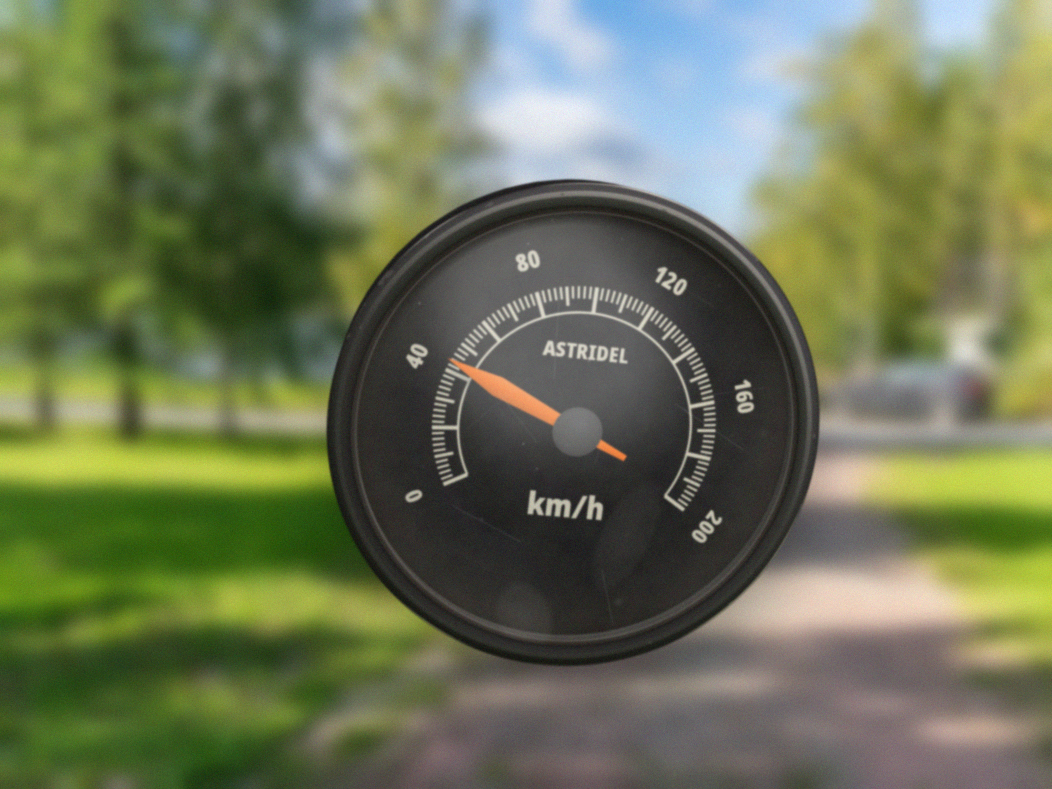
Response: 44
